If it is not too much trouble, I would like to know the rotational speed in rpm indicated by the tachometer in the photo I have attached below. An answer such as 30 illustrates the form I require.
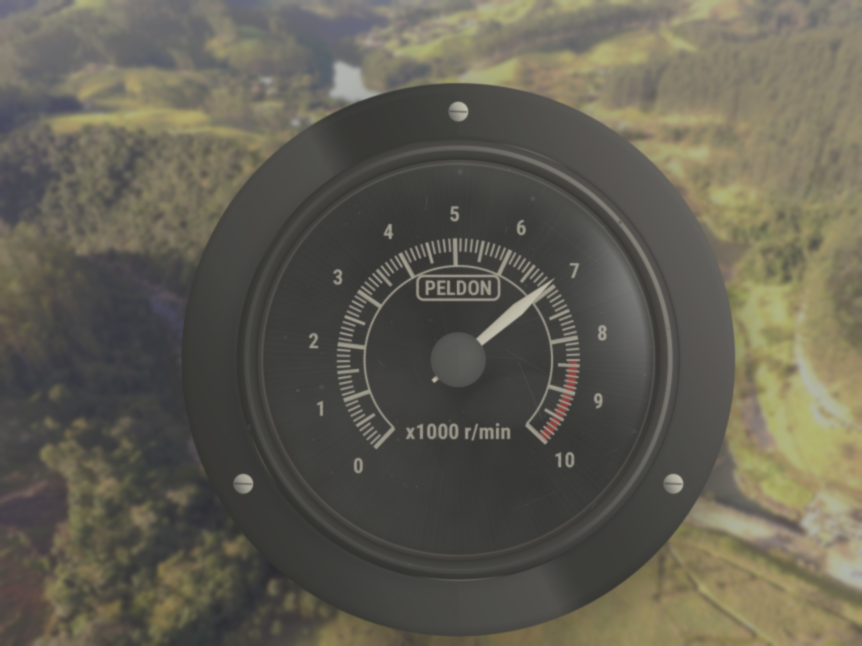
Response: 6900
